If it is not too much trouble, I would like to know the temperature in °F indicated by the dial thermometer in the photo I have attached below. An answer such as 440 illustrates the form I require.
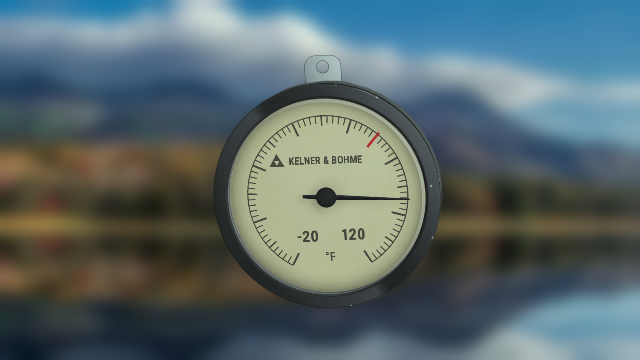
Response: 94
